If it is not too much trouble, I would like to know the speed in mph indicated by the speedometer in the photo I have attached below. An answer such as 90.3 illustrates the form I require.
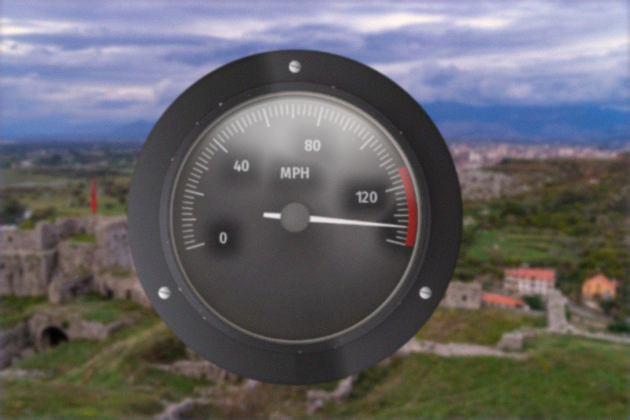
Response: 134
